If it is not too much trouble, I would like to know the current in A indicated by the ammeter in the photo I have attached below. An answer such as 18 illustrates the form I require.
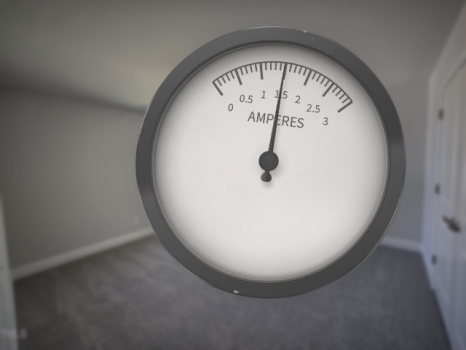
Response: 1.5
